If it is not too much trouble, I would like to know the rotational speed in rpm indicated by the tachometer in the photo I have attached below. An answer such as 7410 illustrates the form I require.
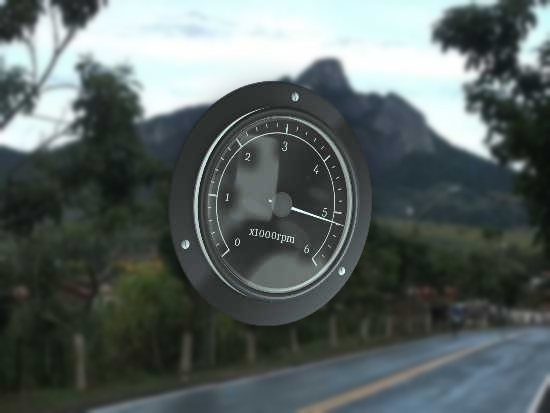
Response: 5200
